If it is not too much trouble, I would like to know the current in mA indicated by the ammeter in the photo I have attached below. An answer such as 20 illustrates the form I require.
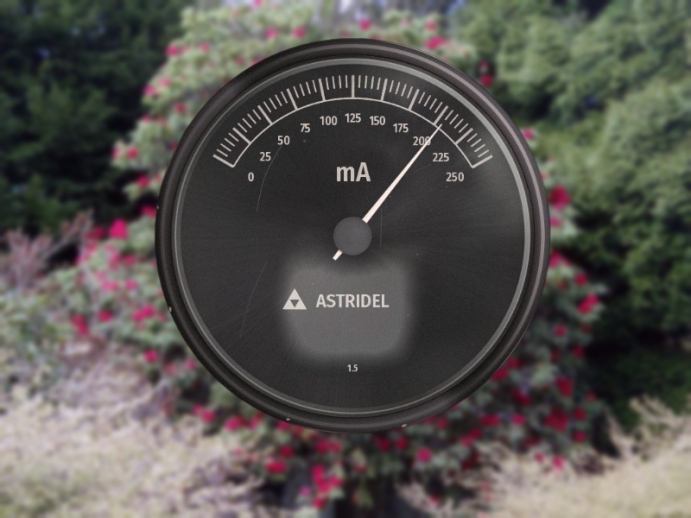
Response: 205
